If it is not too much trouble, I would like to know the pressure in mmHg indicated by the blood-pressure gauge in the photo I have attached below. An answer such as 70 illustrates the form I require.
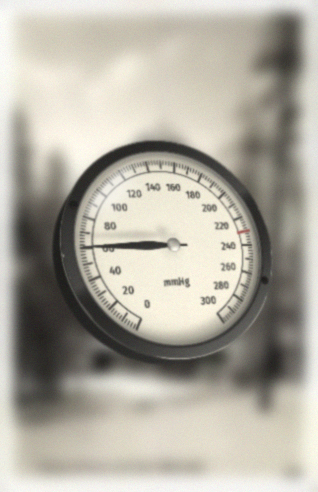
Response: 60
